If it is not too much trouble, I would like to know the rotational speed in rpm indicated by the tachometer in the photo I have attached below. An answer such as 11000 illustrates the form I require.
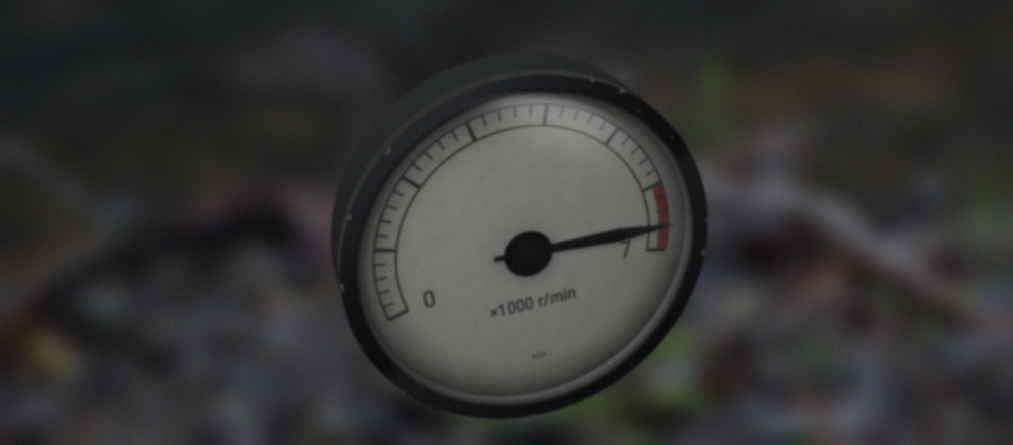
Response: 6600
